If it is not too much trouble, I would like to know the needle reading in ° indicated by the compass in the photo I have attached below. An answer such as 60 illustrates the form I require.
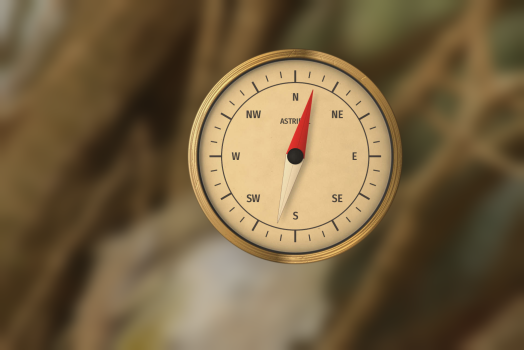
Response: 15
